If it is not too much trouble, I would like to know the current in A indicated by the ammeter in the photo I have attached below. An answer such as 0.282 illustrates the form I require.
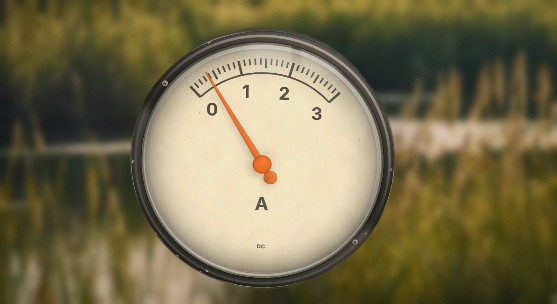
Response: 0.4
